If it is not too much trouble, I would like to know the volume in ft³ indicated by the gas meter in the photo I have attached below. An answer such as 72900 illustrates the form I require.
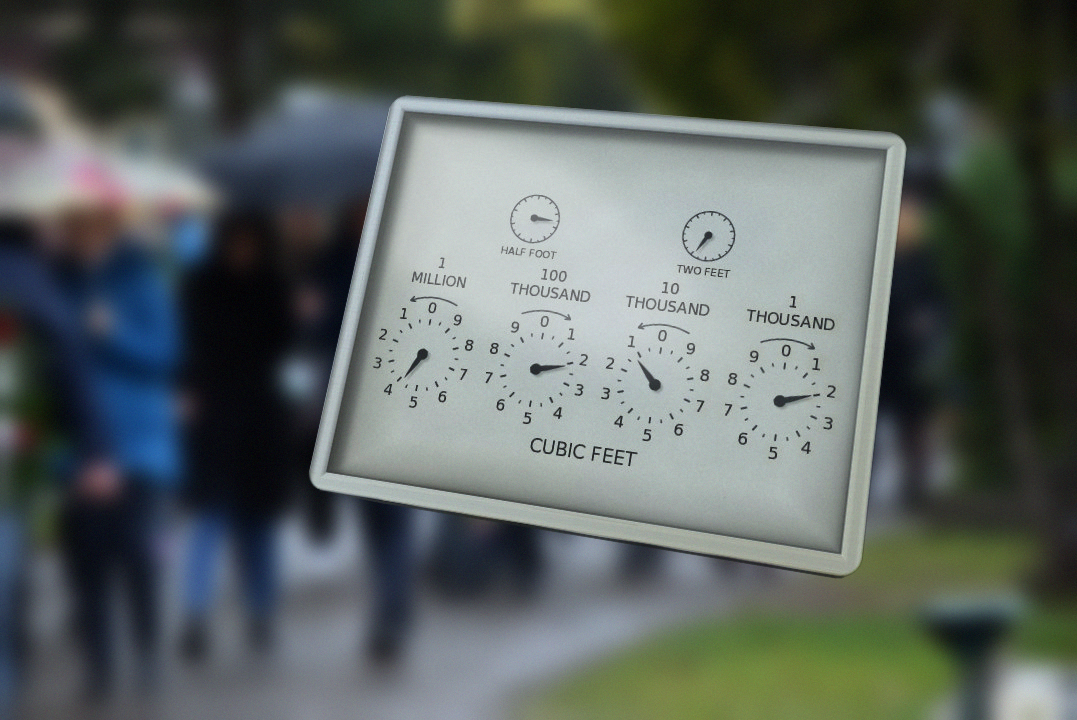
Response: 421200
